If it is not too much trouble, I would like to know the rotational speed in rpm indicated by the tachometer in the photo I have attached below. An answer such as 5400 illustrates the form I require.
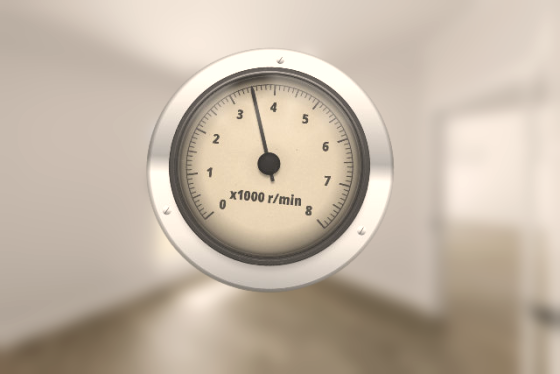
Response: 3500
